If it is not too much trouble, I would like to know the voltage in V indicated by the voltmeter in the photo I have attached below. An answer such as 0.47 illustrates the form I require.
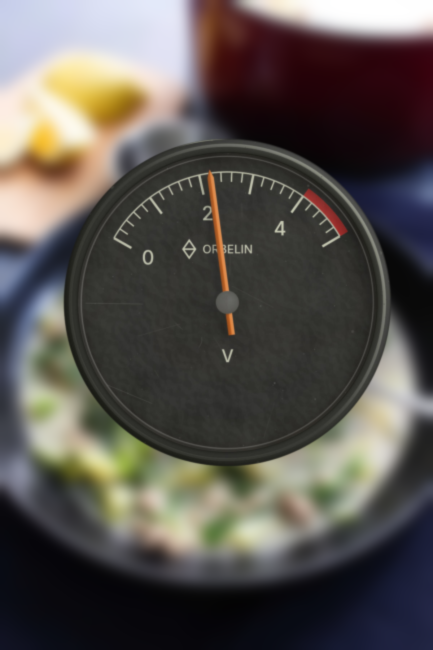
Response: 2.2
